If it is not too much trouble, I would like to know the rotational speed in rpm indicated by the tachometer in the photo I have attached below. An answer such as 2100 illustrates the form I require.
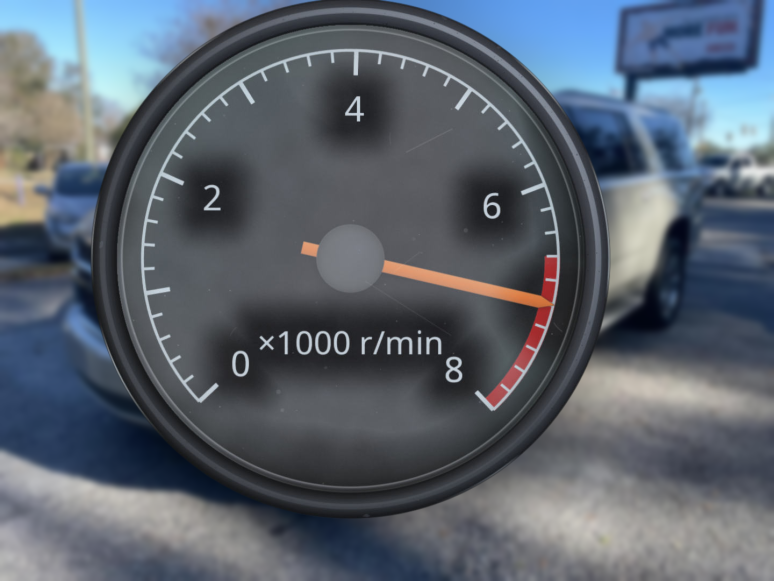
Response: 7000
